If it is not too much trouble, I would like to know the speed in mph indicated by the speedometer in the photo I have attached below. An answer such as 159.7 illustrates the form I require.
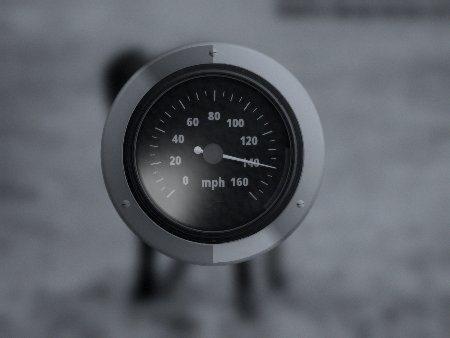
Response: 140
